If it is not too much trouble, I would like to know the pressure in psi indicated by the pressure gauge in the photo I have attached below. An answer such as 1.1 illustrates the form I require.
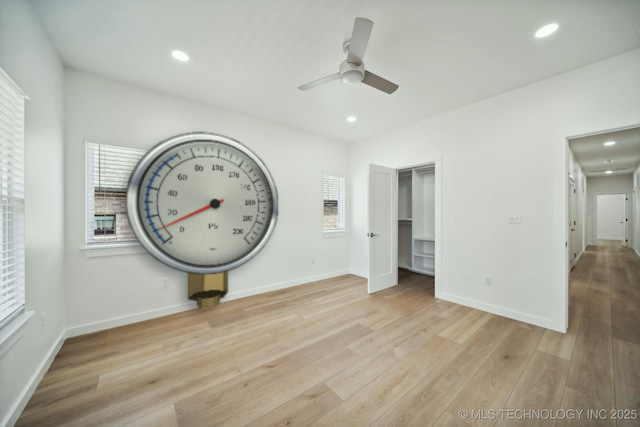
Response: 10
